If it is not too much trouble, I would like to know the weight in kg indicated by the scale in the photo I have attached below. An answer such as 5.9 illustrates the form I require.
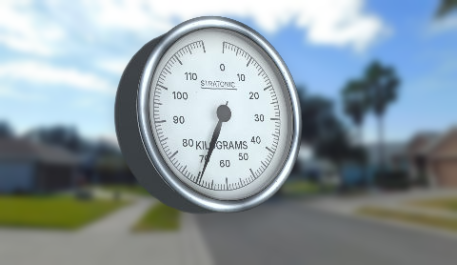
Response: 70
